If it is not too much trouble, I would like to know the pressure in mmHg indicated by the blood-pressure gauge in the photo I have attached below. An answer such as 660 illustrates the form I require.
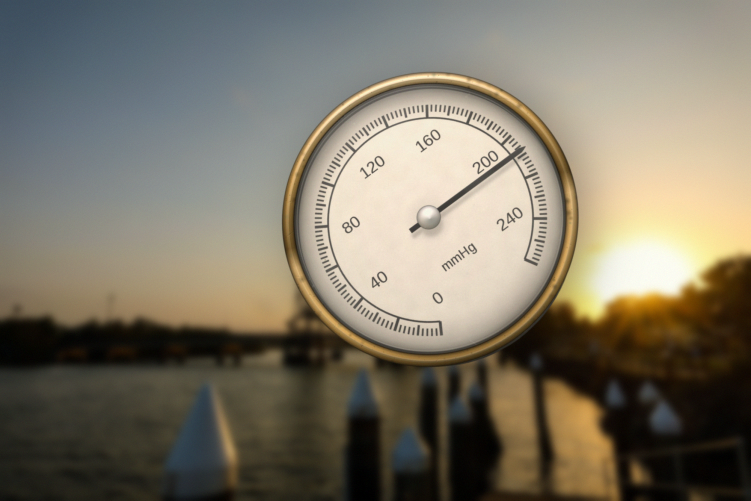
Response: 208
